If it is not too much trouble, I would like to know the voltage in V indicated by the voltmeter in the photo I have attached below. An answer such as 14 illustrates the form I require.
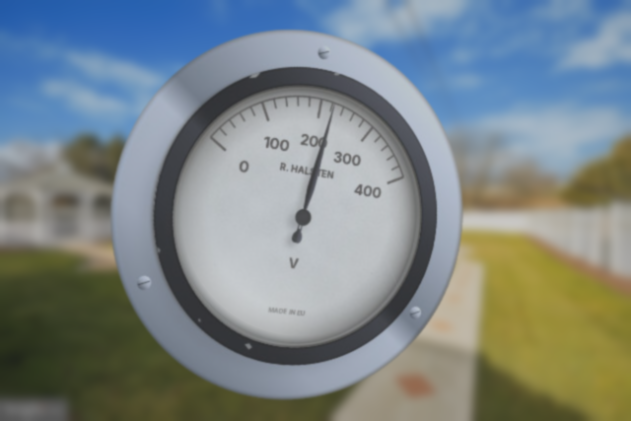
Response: 220
